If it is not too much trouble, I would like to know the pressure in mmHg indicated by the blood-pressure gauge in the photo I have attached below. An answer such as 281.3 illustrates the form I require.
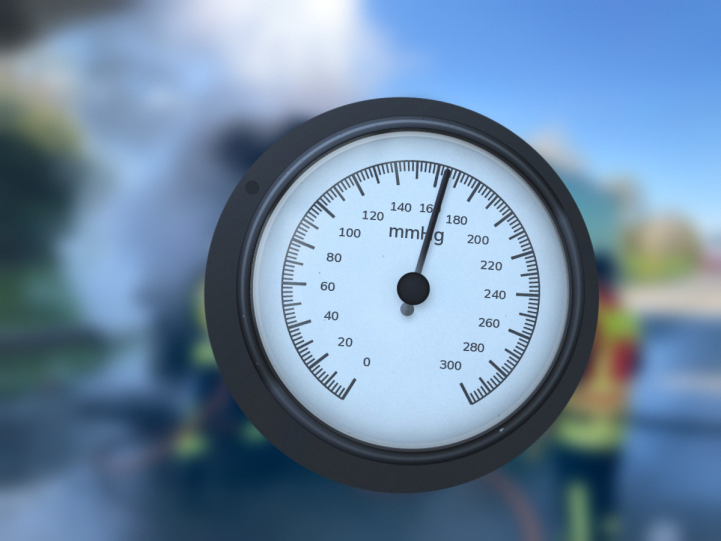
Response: 164
